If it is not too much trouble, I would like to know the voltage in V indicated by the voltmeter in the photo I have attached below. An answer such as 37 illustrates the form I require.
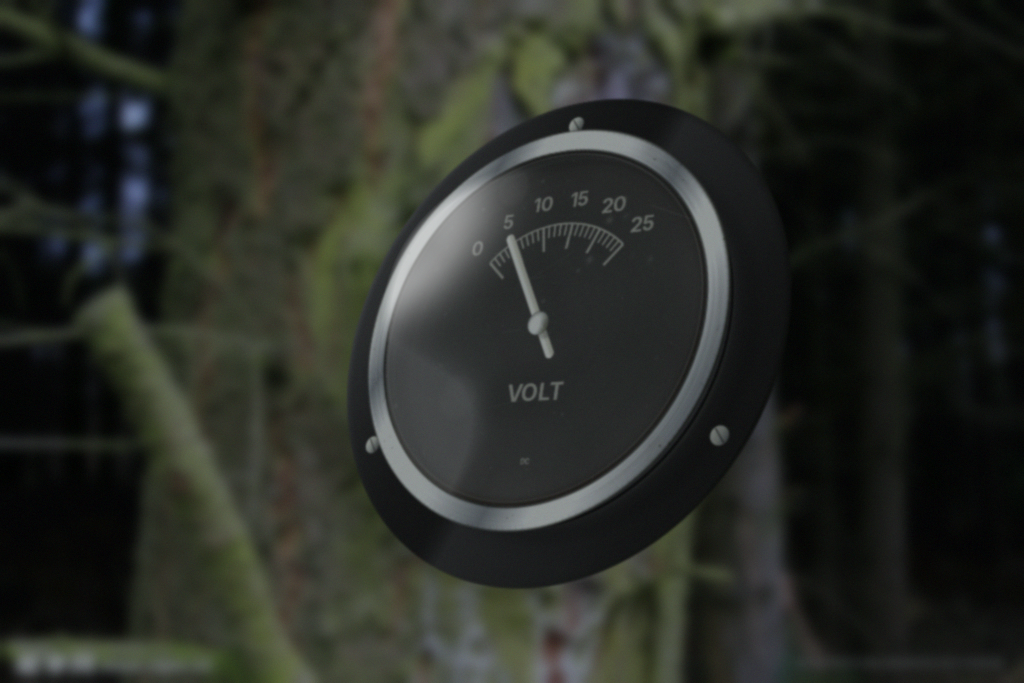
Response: 5
